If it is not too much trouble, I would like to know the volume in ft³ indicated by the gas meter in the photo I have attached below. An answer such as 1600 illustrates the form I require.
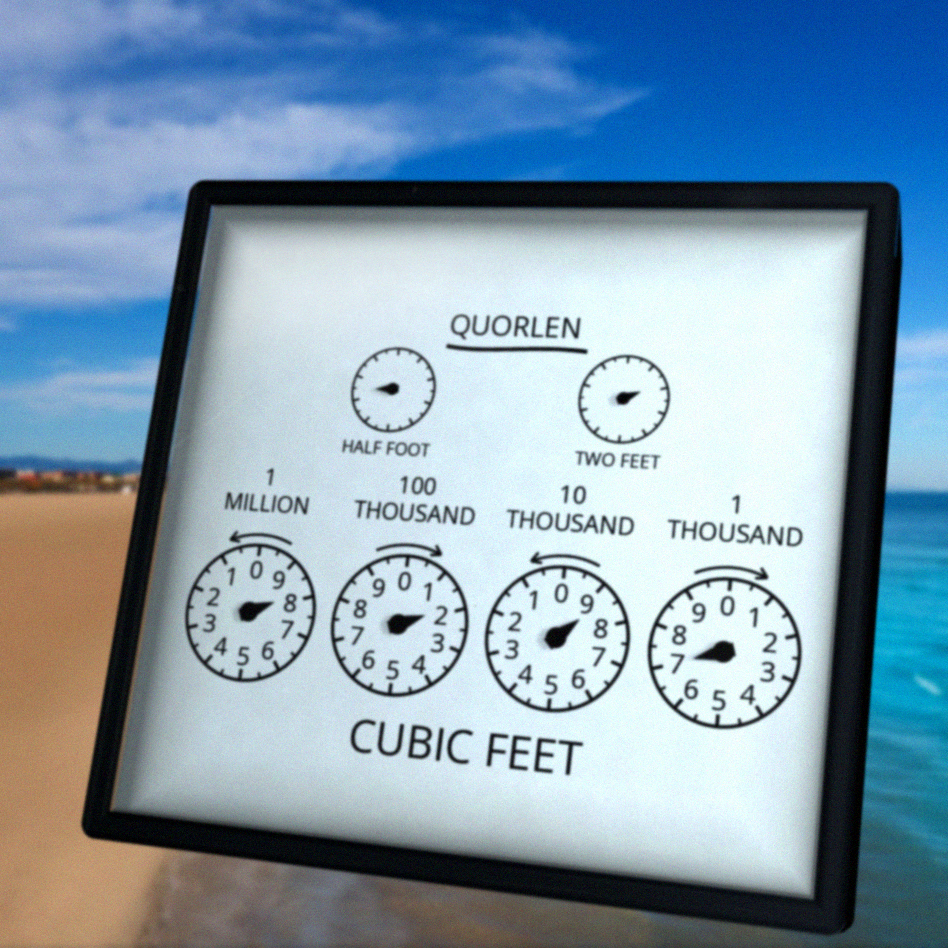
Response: 818700
